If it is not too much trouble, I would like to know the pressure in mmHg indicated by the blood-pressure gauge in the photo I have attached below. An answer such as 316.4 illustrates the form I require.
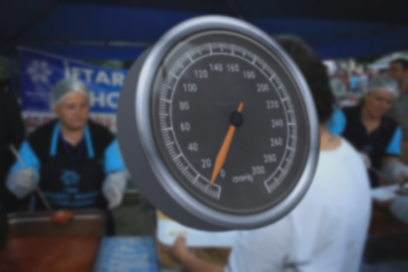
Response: 10
